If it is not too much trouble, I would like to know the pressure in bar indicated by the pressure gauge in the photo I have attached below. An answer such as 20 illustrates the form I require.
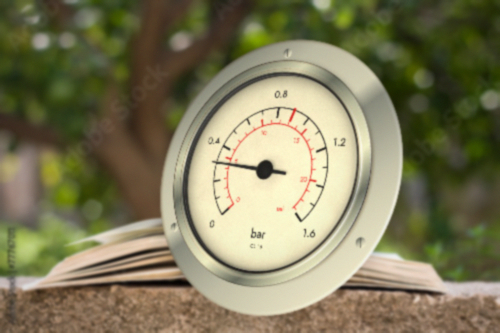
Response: 0.3
